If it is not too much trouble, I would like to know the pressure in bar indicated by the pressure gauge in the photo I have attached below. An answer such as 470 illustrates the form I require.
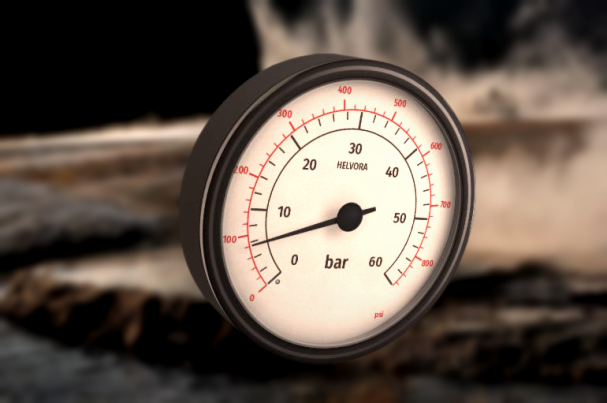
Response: 6
